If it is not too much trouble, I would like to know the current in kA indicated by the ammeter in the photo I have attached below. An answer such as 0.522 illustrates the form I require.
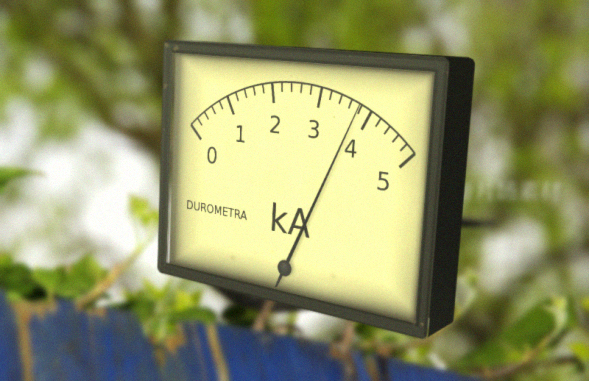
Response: 3.8
